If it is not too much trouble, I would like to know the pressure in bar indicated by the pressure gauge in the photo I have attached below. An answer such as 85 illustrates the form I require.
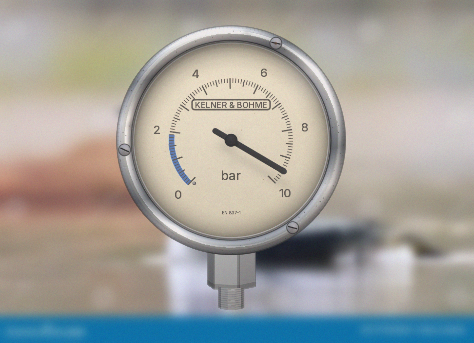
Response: 9.5
